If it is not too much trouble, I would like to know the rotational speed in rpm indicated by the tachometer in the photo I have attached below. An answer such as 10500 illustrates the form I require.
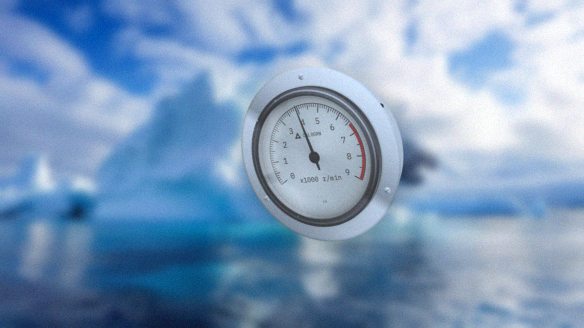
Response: 4000
